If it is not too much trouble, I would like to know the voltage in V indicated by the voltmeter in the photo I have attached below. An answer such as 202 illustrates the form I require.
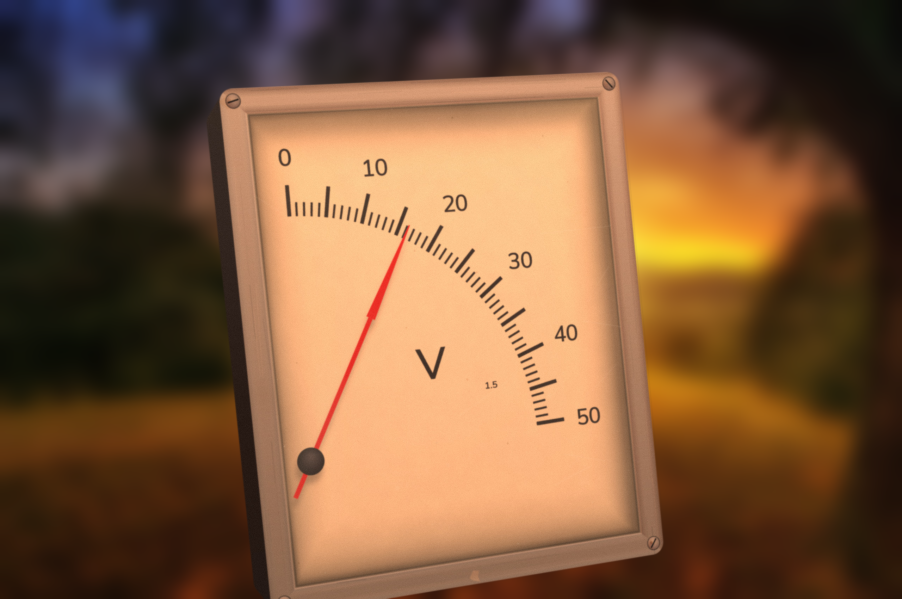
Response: 16
